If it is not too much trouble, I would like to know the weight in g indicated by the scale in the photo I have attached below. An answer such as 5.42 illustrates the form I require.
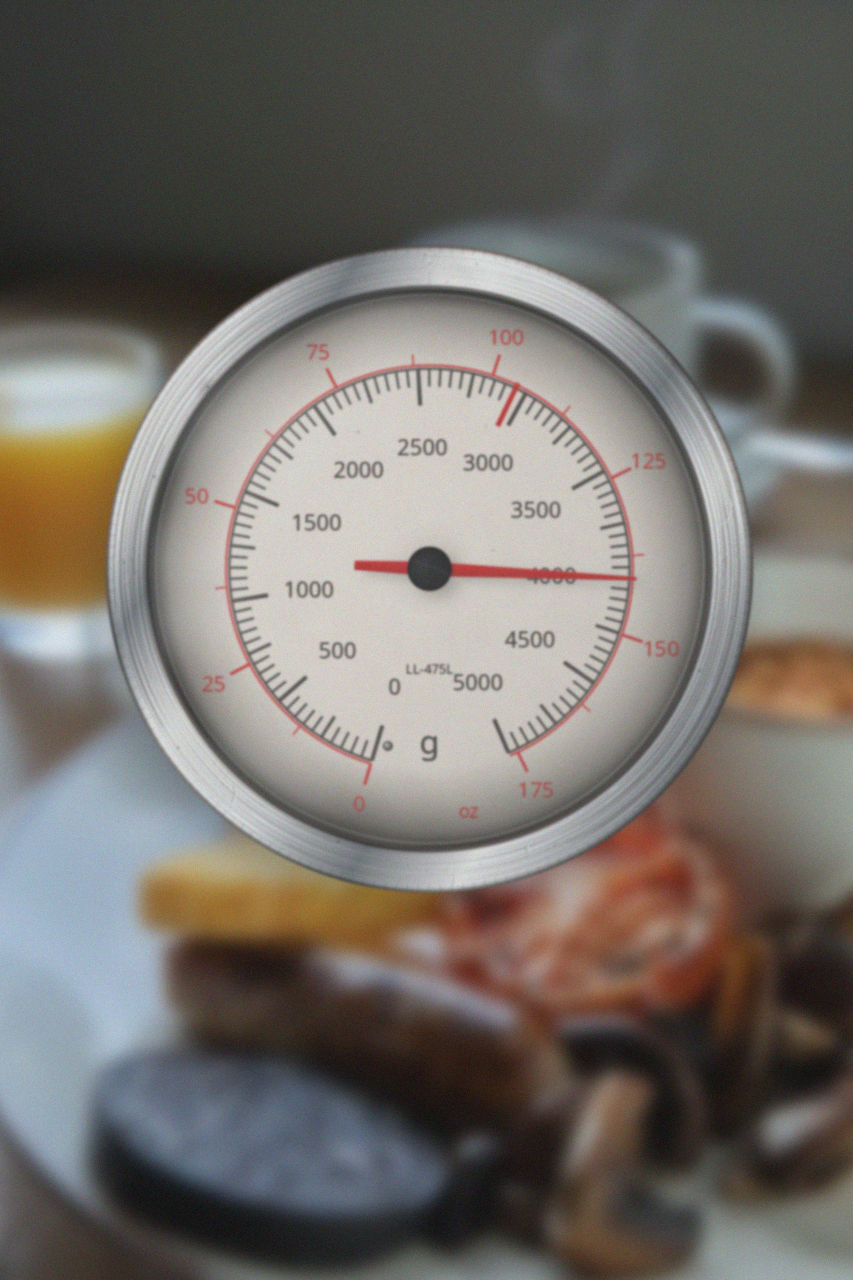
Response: 4000
